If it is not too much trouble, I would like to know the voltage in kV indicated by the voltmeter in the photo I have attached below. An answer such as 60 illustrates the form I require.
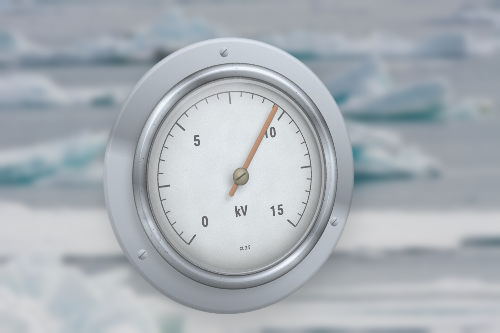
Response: 9.5
